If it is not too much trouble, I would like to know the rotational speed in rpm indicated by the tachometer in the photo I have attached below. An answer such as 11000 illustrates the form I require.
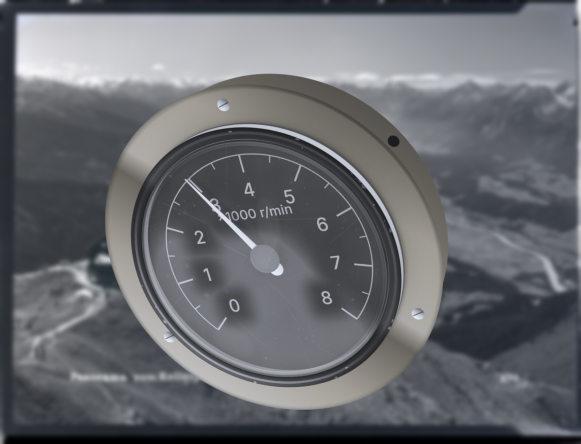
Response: 3000
